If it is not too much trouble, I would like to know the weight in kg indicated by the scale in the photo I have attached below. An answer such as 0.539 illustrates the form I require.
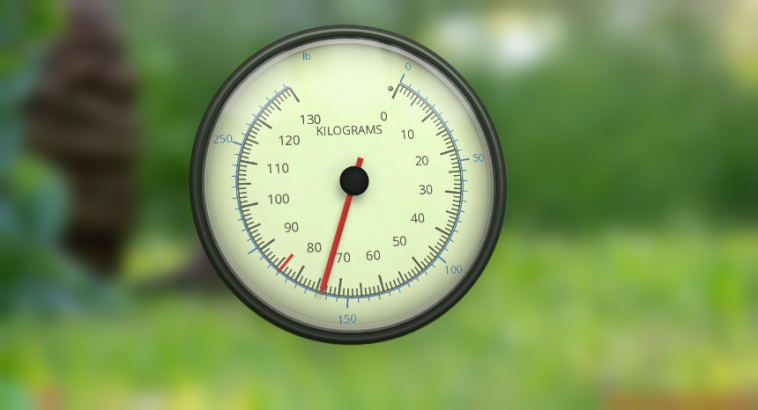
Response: 74
